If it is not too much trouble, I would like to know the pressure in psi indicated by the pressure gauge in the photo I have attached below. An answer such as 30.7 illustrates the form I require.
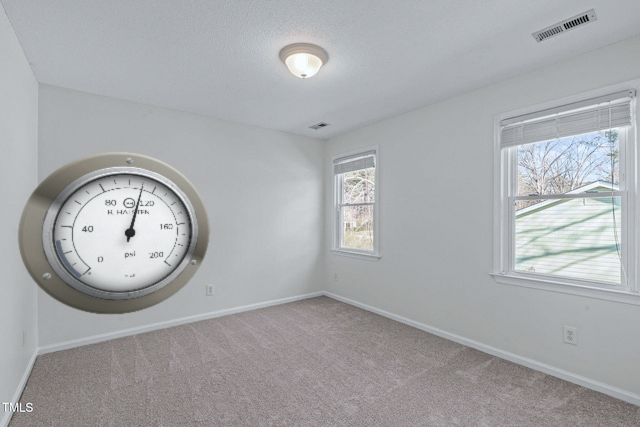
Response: 110
